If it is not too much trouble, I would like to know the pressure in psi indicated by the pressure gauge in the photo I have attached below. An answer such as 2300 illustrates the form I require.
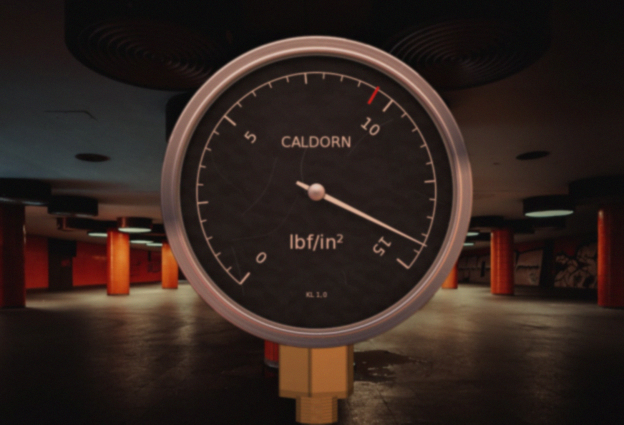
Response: 14.25
